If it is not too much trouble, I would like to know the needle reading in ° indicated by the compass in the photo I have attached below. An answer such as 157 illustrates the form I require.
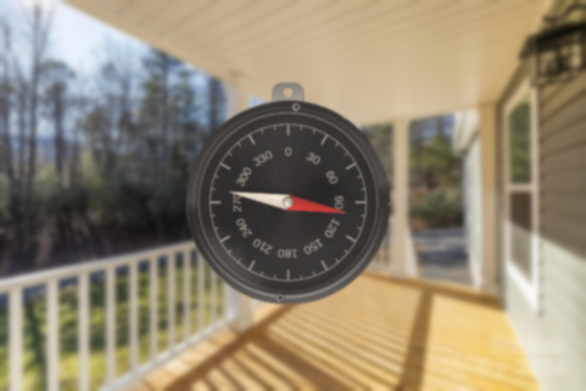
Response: 100
